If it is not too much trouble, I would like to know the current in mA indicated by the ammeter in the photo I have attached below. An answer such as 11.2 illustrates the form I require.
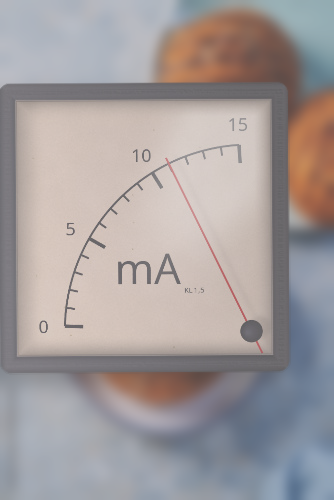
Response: 11
